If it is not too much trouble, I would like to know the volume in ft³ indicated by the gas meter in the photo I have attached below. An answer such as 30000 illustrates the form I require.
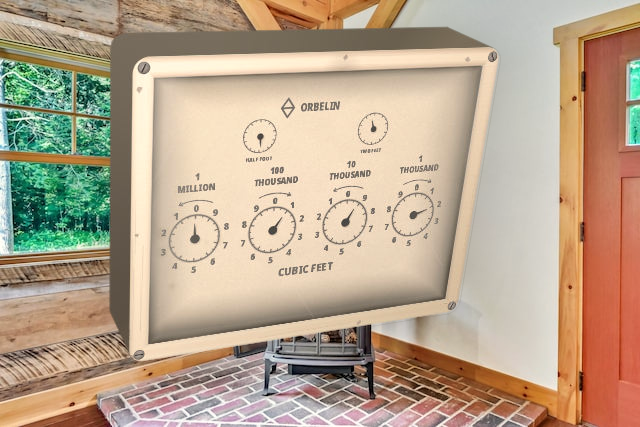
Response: 9200
